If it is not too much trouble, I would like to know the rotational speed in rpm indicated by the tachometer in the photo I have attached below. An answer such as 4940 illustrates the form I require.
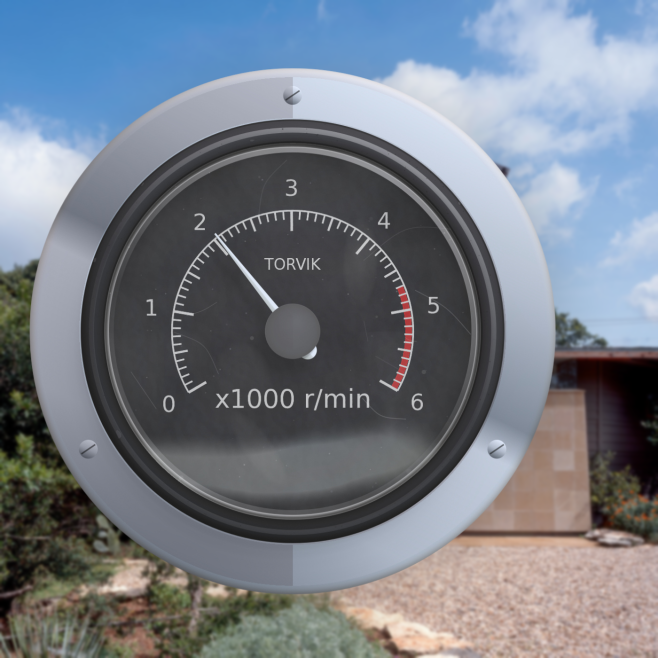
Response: 2050
